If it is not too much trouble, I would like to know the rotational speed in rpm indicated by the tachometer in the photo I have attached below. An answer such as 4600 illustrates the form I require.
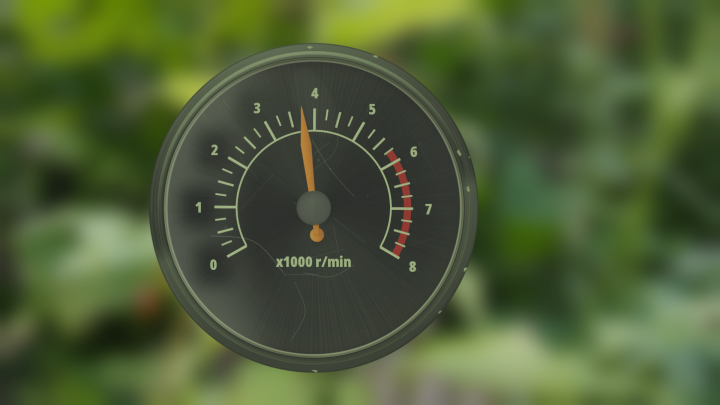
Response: 3750
